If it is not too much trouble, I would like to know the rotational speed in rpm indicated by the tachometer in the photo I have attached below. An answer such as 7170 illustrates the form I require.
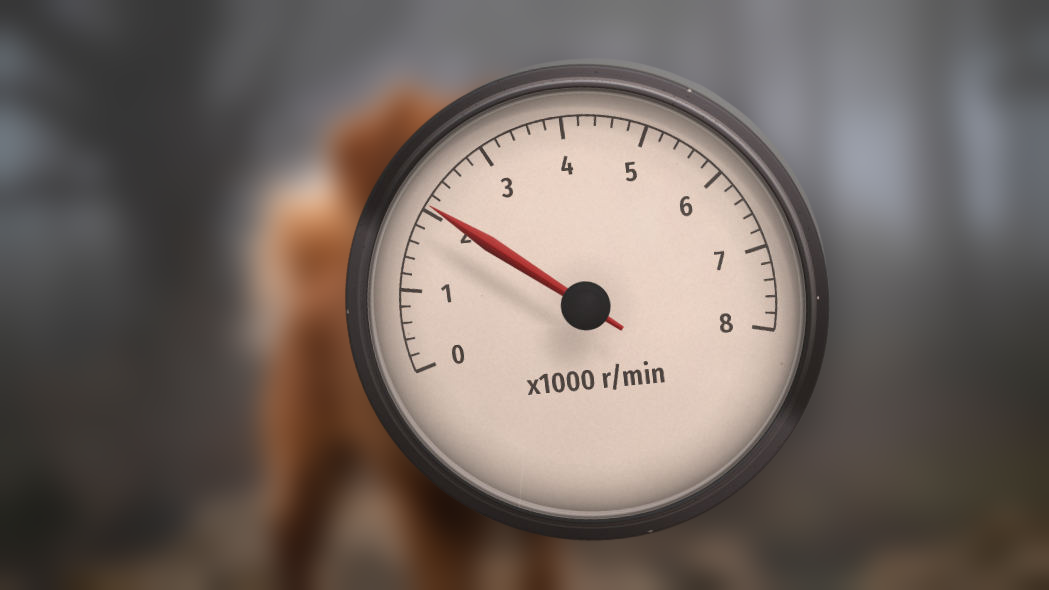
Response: 2100
